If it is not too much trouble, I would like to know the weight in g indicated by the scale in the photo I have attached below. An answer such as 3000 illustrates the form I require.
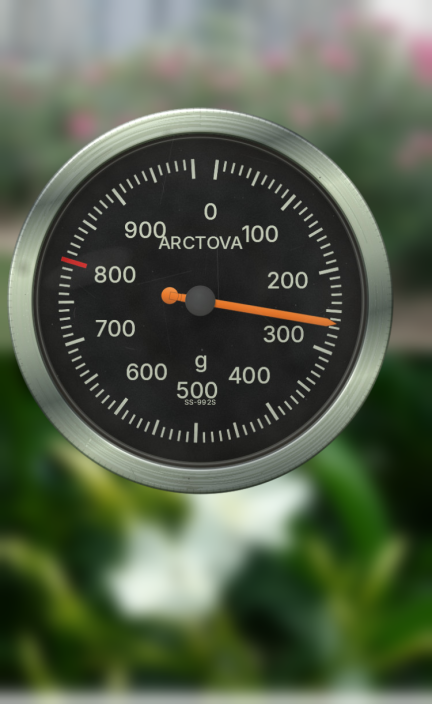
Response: 265
